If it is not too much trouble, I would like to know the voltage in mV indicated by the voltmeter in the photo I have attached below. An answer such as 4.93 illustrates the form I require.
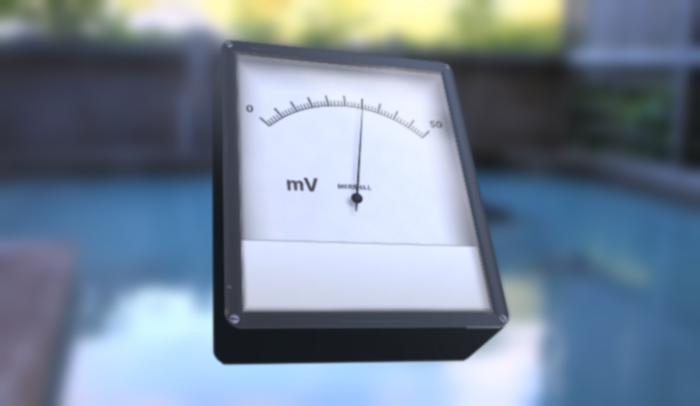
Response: 30
